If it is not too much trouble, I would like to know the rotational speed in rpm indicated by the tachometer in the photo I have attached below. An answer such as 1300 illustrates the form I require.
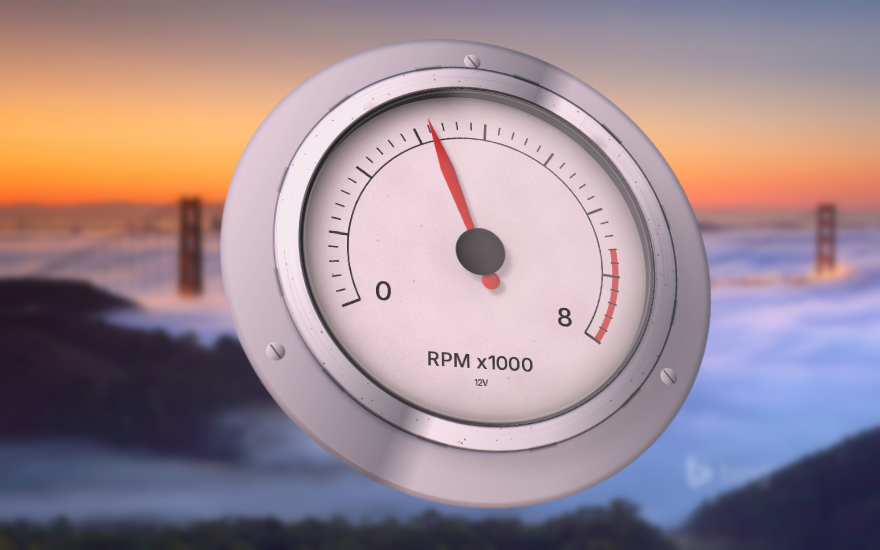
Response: 3200
